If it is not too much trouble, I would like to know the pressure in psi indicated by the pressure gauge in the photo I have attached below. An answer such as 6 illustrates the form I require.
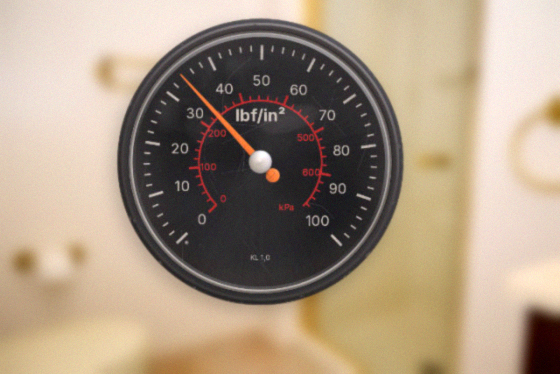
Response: 34
